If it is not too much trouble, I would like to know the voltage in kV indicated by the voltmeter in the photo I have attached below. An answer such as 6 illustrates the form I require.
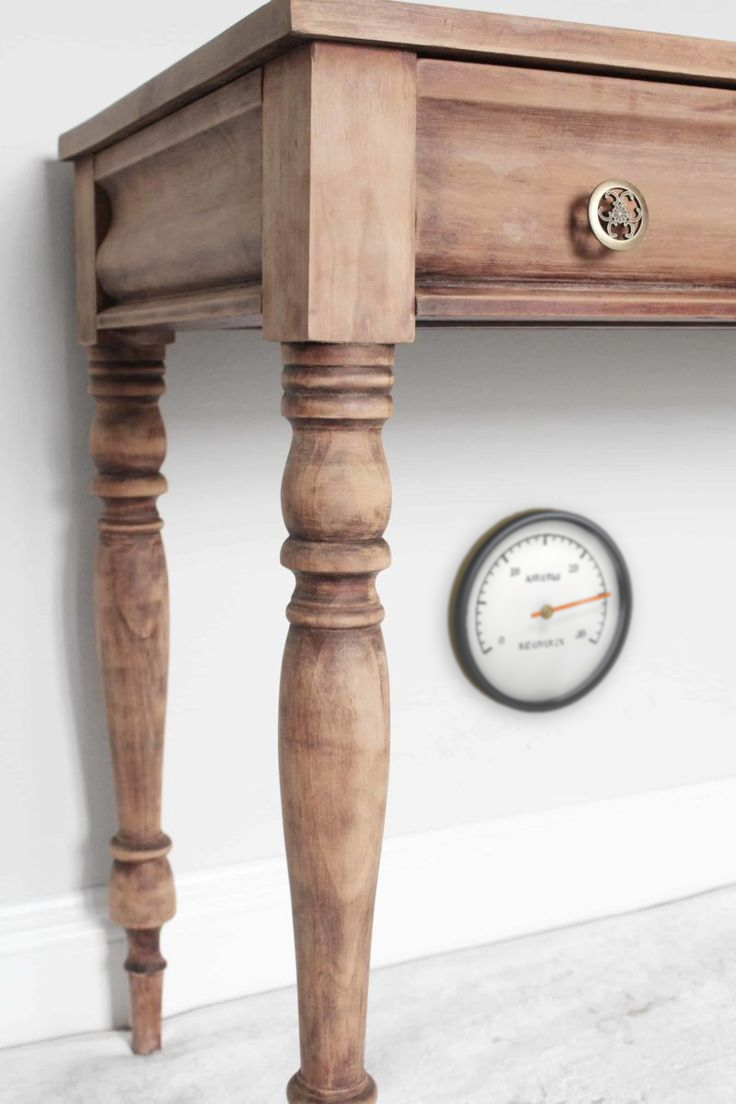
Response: 25
